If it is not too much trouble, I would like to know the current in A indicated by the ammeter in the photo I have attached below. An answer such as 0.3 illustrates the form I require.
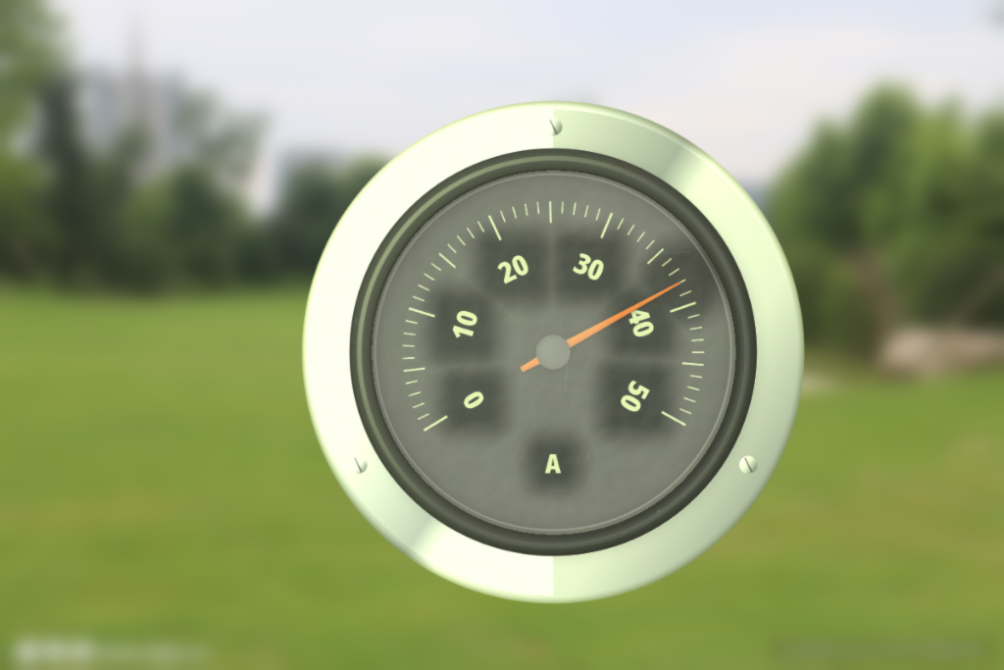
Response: 38
